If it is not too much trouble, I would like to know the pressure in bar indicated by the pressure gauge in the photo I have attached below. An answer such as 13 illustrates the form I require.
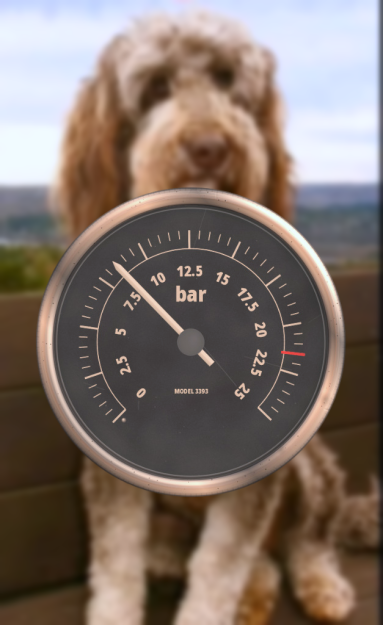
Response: 8.5
